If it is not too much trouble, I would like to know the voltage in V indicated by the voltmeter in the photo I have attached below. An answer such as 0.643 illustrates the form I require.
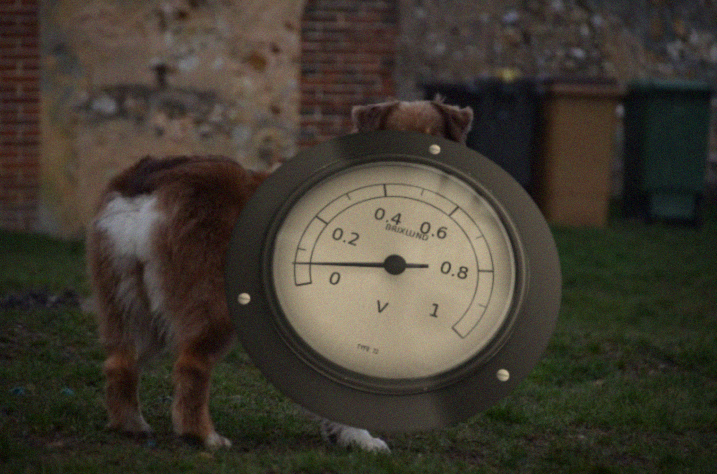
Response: 0.05
